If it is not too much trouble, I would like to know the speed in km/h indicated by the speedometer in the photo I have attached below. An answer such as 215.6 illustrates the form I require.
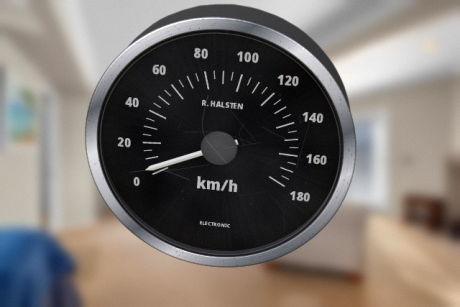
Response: 5
